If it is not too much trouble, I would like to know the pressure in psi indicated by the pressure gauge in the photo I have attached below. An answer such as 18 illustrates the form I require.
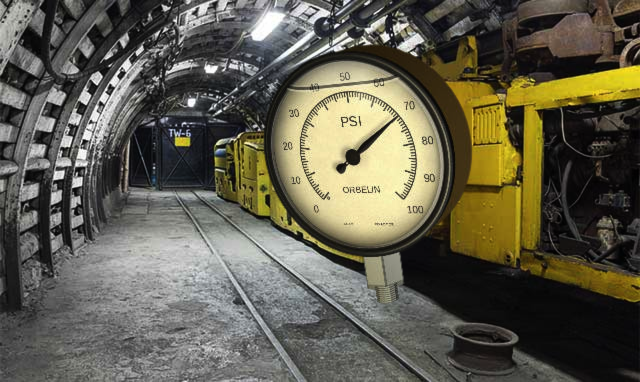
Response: 70
